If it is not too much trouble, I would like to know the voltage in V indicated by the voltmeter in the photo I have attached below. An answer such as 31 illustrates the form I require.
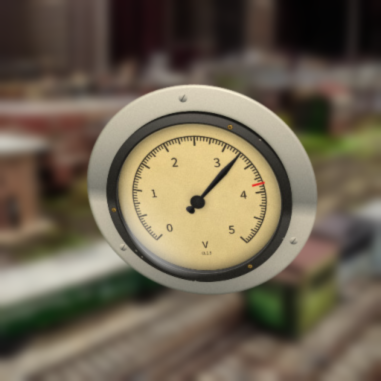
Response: 3.25
